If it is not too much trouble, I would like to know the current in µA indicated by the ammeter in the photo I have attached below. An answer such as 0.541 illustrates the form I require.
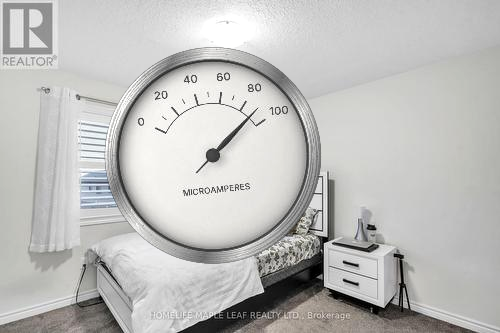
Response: 90
